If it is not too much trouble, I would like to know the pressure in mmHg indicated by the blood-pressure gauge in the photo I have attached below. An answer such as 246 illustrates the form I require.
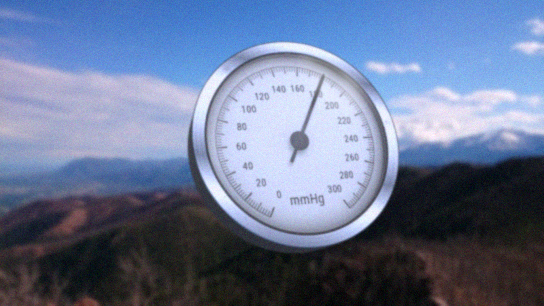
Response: 180
